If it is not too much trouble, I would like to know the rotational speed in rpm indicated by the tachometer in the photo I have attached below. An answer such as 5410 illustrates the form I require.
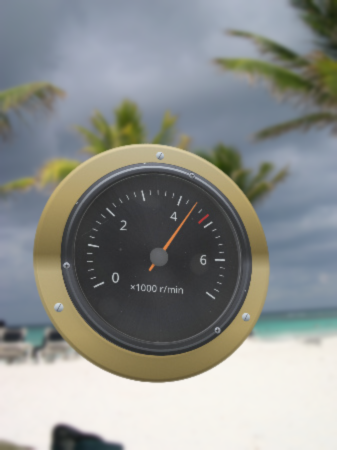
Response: 4400
